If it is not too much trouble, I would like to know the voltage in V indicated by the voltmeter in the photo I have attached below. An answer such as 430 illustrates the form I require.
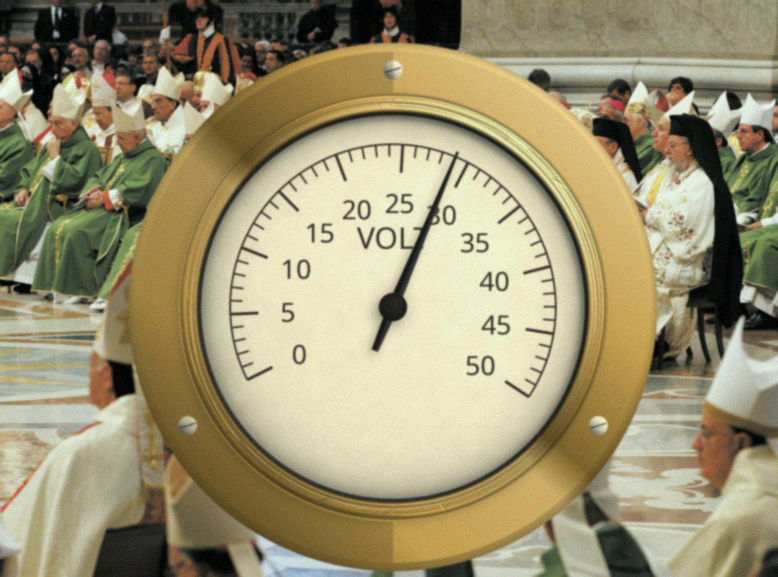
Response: 29
